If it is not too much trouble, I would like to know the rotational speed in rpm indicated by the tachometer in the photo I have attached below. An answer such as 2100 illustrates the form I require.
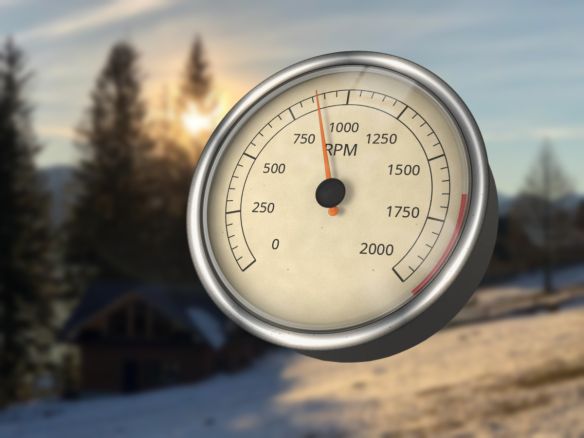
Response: 875
